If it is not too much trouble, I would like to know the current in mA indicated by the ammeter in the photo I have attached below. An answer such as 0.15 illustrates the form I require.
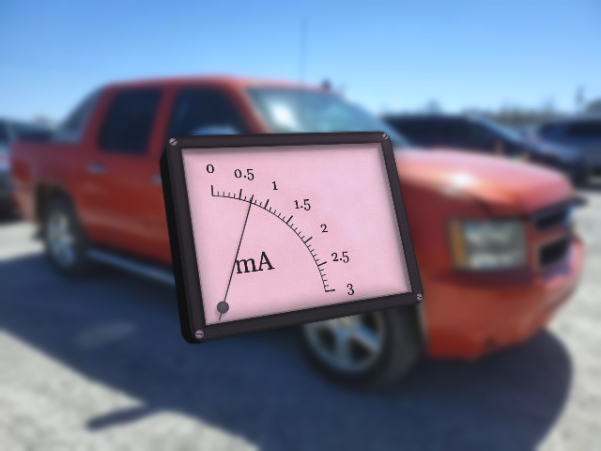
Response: 0.7
